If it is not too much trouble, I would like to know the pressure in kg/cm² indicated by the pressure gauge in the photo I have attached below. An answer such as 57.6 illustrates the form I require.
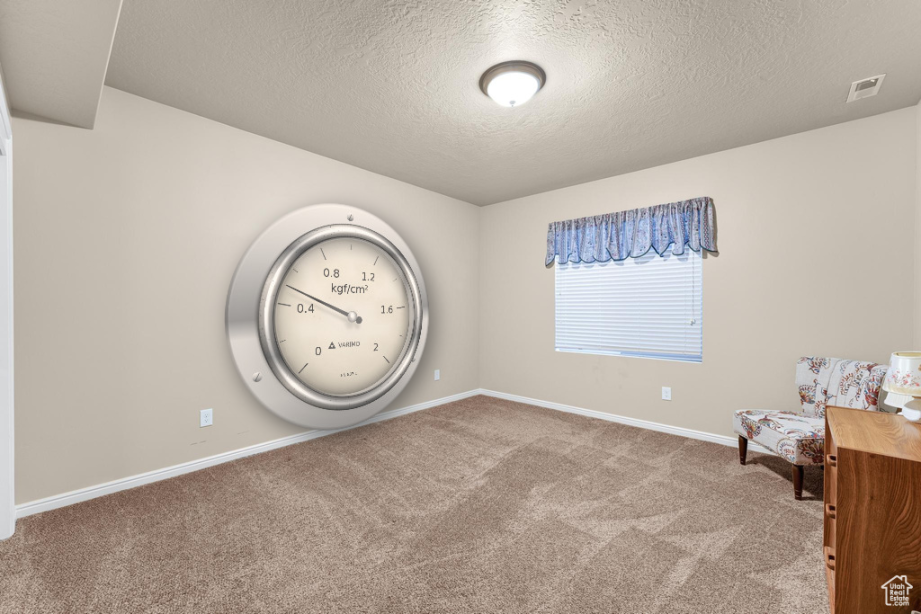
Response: 0.5
